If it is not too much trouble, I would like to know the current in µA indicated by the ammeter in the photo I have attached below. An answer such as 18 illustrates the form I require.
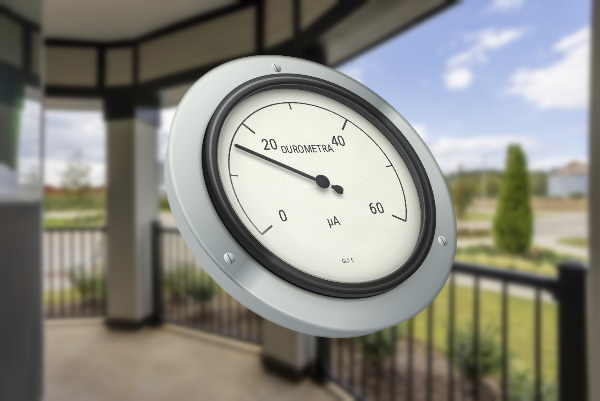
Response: 15
